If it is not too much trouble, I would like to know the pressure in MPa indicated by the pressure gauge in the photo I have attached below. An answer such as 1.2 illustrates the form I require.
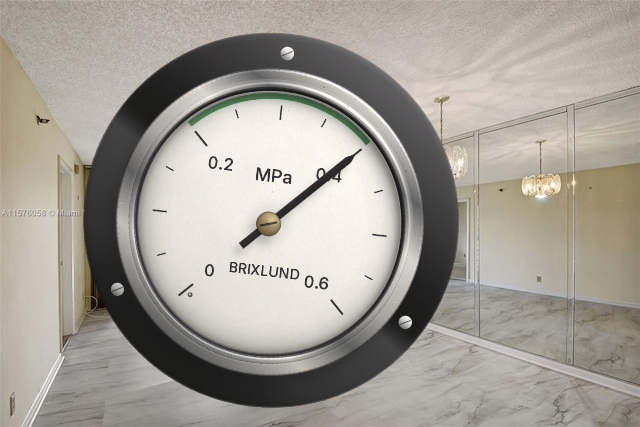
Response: 0.4
